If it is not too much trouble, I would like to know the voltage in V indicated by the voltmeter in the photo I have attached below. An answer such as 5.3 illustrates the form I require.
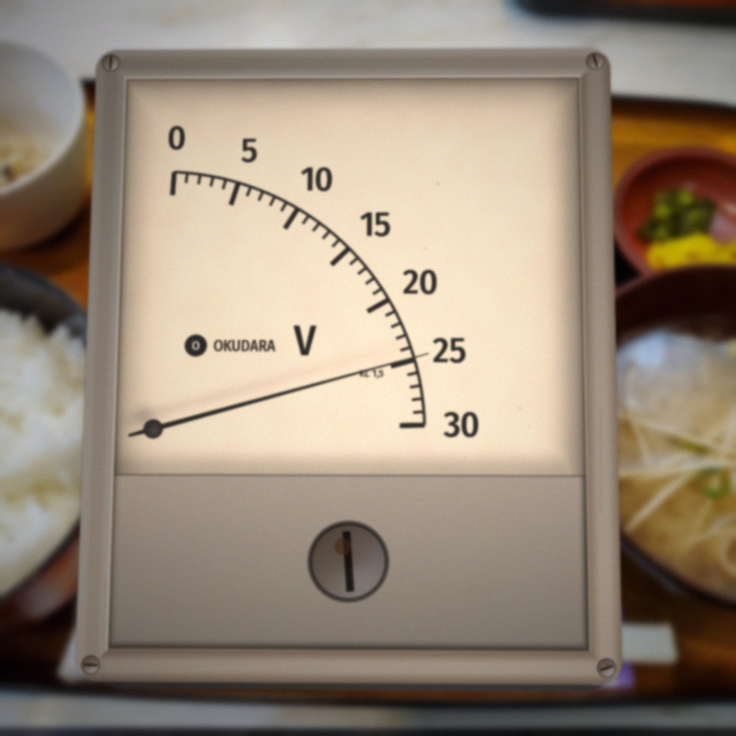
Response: 25
